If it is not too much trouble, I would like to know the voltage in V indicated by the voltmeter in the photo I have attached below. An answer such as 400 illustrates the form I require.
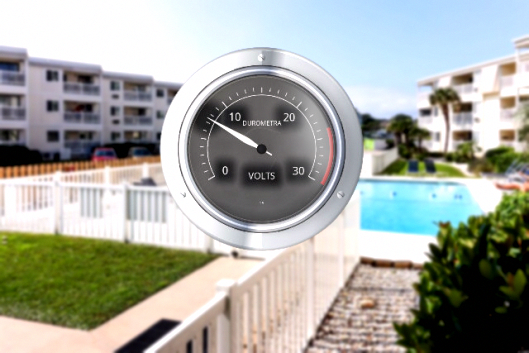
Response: 7.5
